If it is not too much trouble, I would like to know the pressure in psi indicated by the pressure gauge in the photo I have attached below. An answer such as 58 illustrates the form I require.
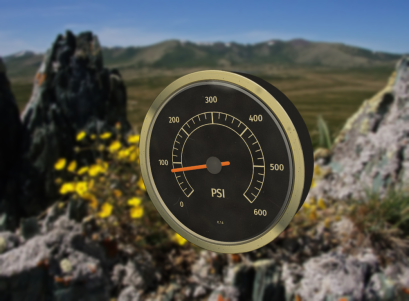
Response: 80
